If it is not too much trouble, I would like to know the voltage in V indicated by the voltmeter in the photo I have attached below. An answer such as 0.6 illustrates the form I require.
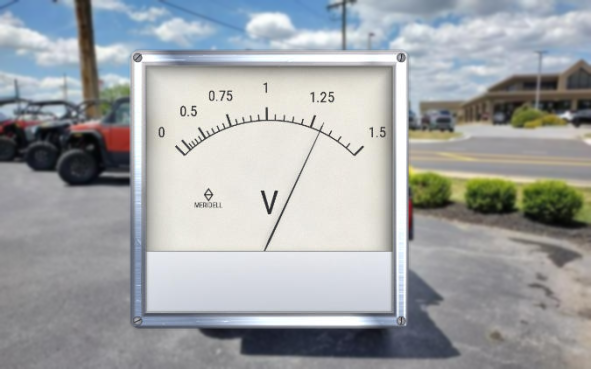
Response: 1.3
